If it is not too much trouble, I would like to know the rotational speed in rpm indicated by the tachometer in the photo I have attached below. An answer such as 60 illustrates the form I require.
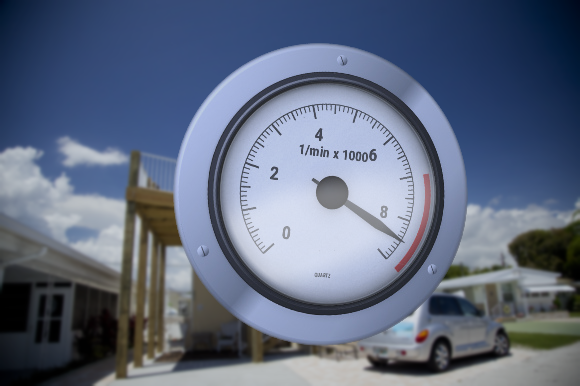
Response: 8500
